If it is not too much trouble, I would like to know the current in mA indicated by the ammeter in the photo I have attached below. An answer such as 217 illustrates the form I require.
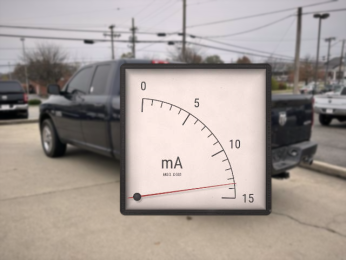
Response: 13.5
